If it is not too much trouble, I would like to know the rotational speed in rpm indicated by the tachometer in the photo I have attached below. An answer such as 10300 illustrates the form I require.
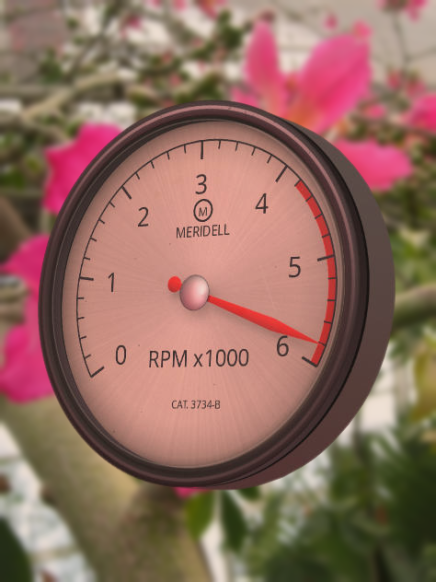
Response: 5800
